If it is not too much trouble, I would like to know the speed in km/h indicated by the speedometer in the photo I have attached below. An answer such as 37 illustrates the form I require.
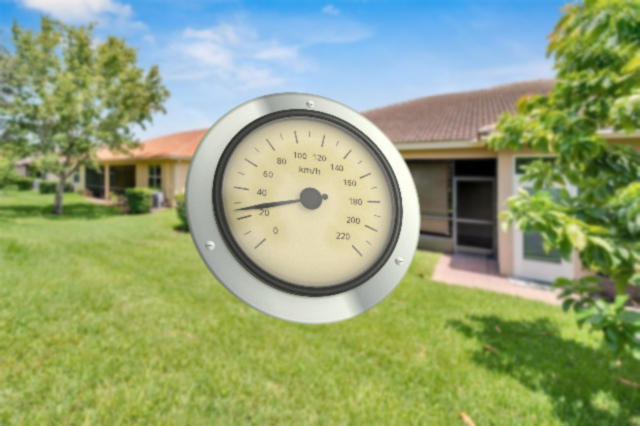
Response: 25
